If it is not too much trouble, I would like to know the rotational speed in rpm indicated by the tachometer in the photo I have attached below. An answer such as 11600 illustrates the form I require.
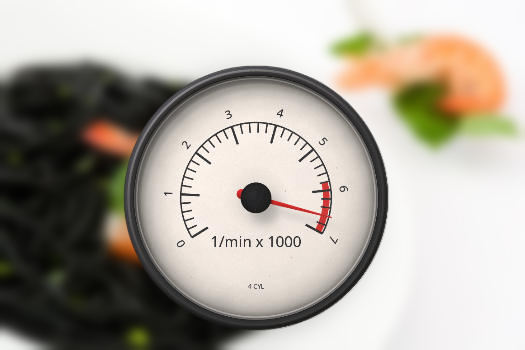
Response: 6600
